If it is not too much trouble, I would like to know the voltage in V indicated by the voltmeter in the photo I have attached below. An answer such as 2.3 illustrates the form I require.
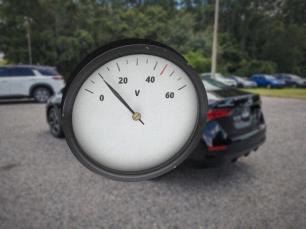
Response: 10
